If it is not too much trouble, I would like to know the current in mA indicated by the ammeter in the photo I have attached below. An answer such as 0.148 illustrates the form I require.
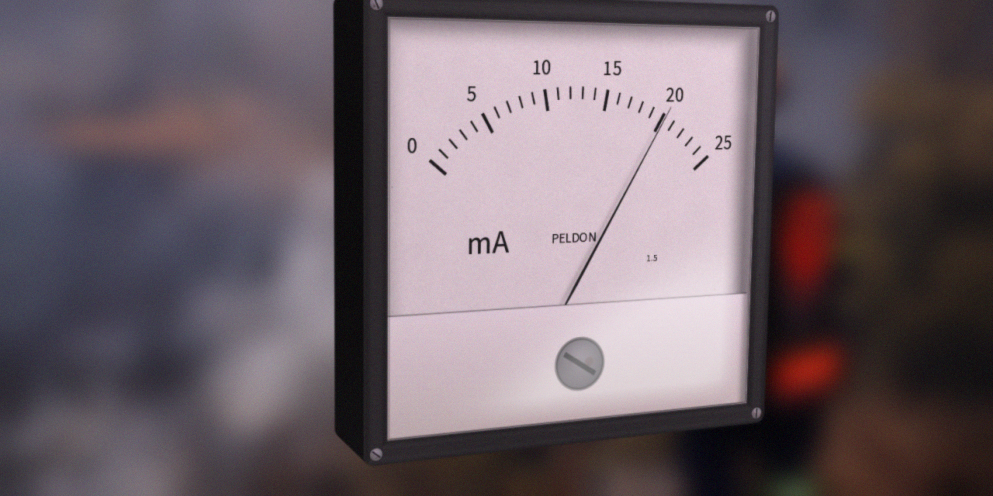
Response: 20
